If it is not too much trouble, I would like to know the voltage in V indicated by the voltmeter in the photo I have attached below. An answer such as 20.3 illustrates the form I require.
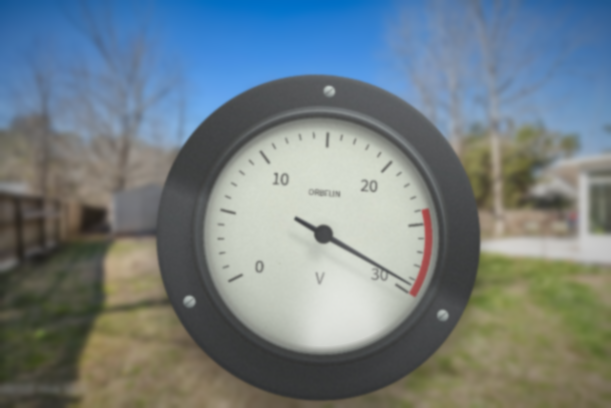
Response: 29.5
